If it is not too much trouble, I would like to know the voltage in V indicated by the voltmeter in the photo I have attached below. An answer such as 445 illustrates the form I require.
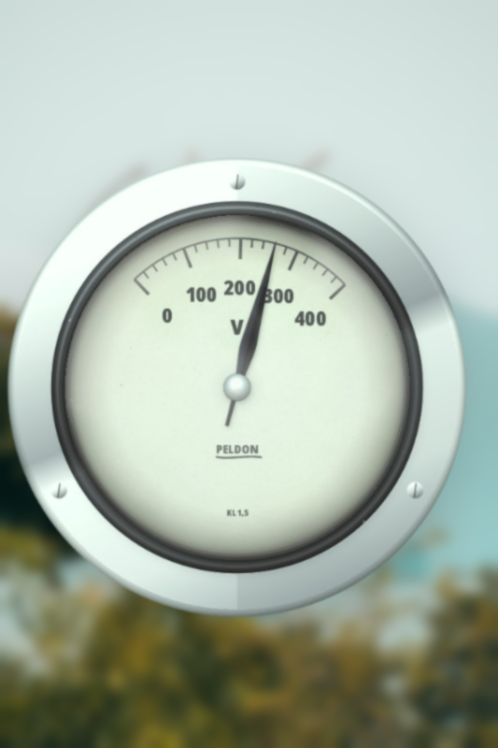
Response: 260
